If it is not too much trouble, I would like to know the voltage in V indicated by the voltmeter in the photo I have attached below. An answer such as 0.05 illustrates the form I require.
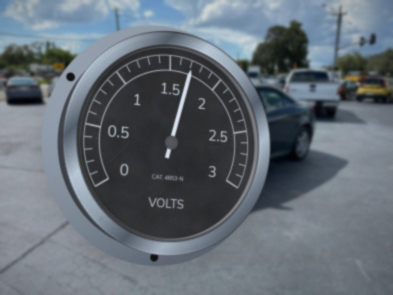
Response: 1.7
